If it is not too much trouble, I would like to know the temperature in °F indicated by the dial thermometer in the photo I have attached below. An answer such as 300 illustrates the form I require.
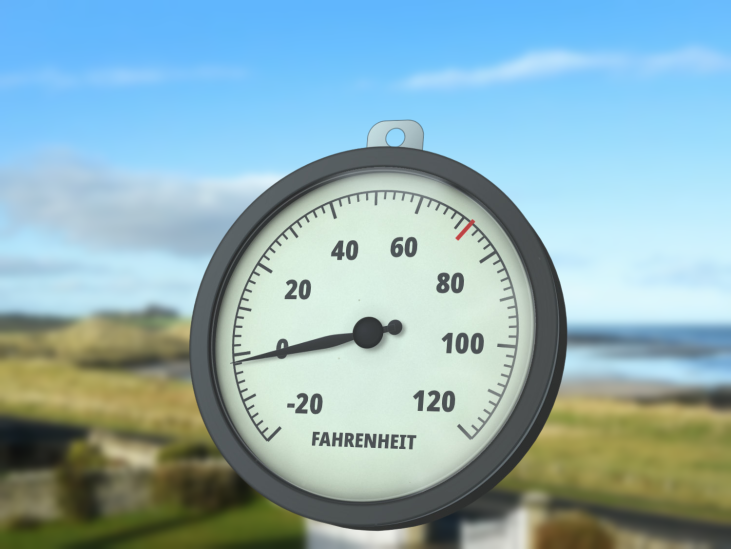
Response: -2
